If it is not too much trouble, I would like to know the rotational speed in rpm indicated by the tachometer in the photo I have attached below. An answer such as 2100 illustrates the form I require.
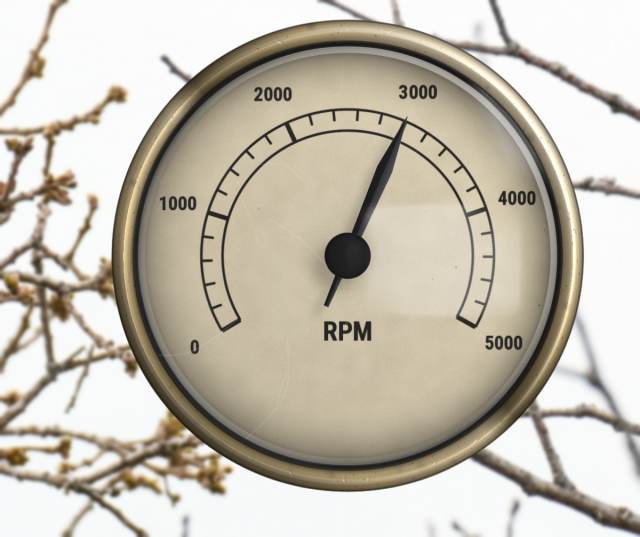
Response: 3000
